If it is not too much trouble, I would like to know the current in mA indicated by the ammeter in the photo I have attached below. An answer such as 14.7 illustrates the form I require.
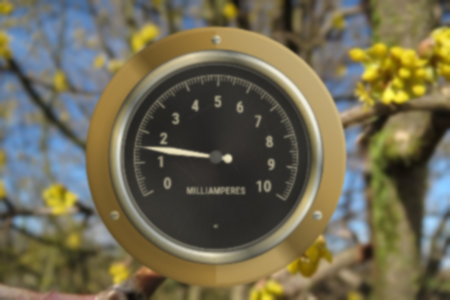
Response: 1.5
